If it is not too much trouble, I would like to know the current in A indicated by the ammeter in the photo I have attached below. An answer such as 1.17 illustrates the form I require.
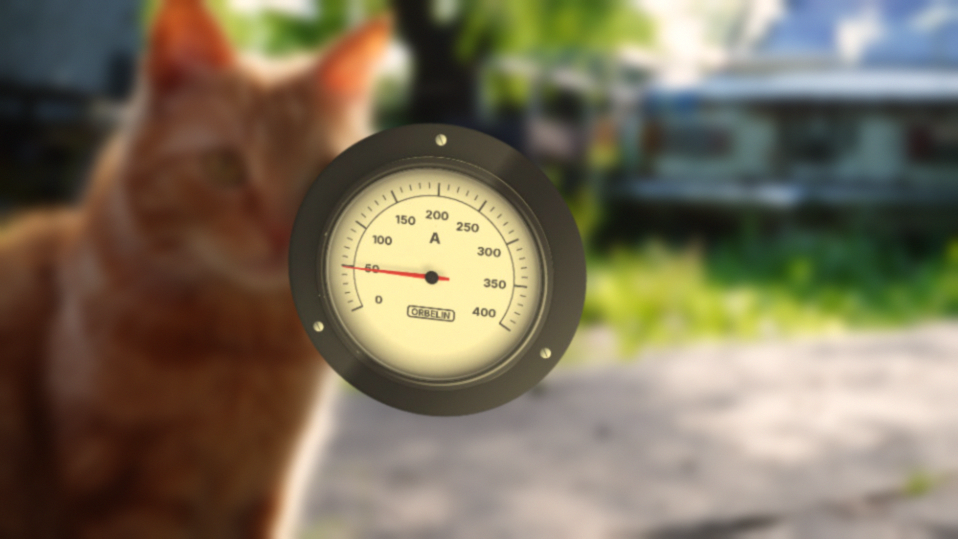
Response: 50
